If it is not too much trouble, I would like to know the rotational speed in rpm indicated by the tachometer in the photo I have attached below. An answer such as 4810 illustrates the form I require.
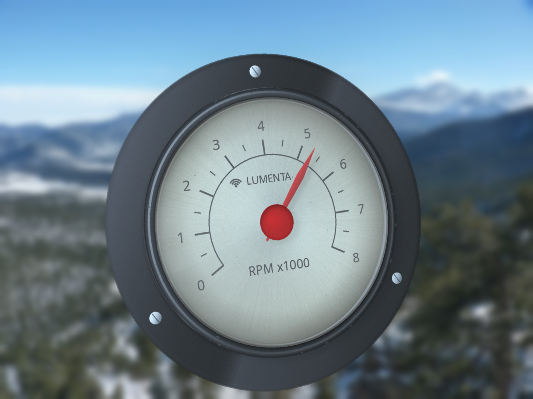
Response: 5250
